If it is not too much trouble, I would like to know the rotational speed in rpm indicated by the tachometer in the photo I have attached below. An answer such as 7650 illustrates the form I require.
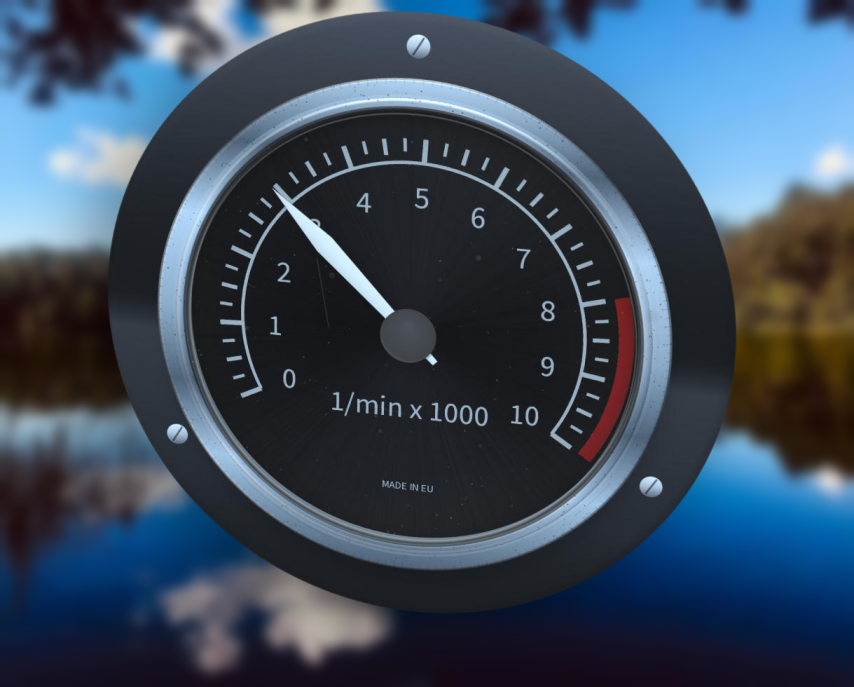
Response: 3000
